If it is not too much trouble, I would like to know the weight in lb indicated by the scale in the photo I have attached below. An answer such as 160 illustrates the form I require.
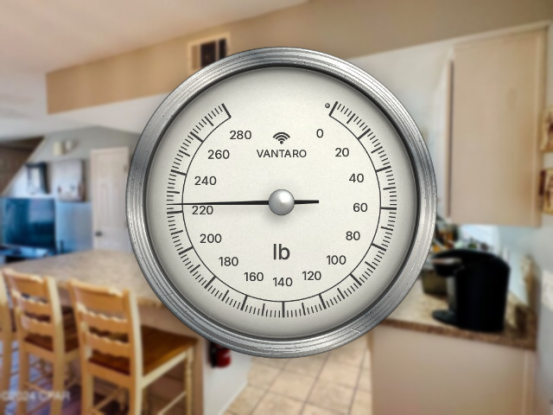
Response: 224
